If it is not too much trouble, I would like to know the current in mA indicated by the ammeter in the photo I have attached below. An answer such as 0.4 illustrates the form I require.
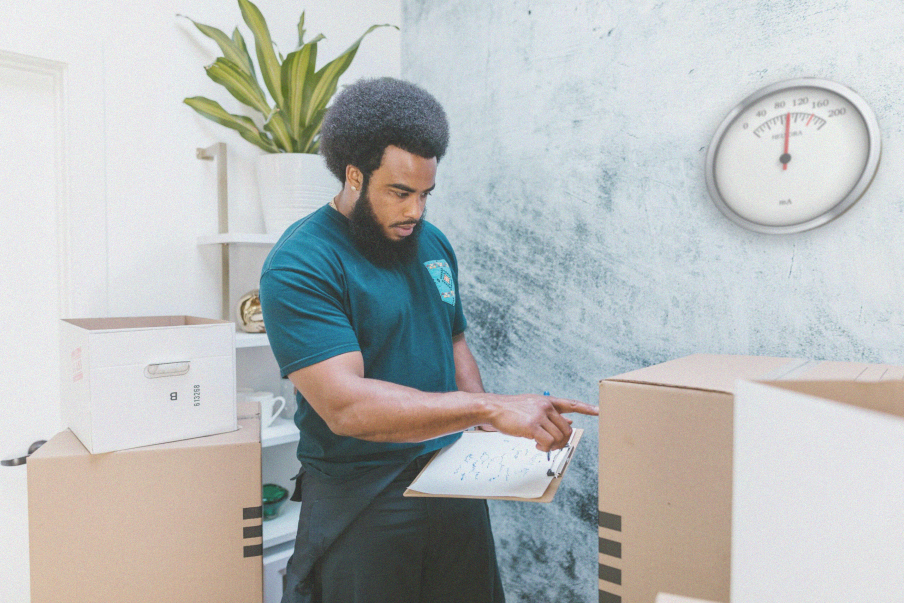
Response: 100
